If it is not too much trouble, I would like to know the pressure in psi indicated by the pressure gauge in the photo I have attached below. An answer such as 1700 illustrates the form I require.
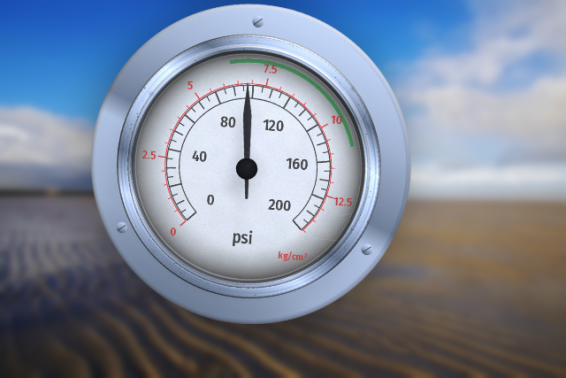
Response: 97.5
